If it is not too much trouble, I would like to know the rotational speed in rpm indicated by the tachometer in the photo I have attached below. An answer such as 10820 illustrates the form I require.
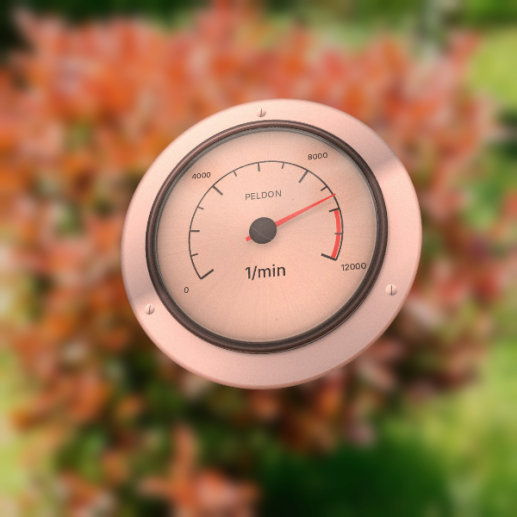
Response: 9500
